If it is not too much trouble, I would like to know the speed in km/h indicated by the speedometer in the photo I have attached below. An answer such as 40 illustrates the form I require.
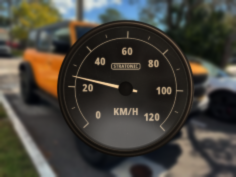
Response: 25
